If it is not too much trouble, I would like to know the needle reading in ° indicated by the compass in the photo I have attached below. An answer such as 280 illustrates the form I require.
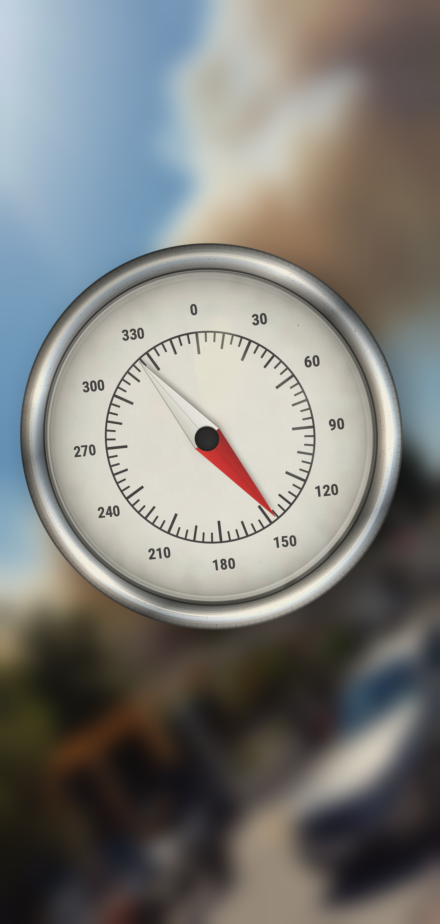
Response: 145
